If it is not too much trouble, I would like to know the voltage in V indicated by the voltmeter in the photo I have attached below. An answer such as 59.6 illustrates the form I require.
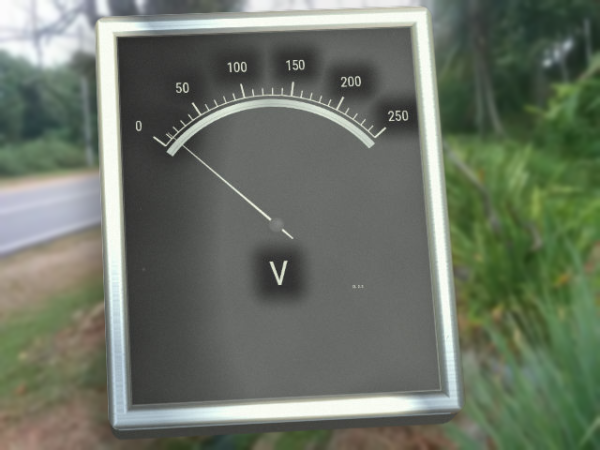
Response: 10
